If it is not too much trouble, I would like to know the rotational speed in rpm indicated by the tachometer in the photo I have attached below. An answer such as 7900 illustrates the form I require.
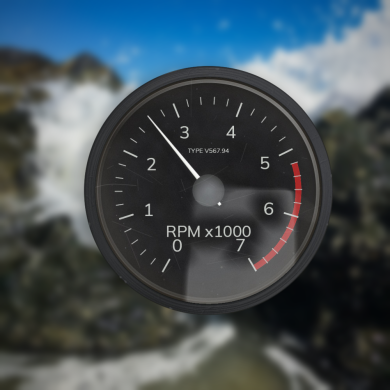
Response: 2600
